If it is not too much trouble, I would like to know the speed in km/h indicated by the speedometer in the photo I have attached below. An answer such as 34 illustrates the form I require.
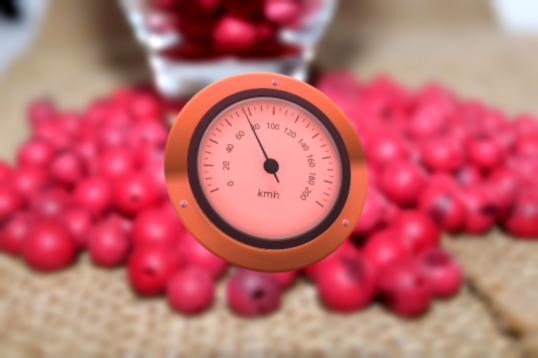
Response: 75
